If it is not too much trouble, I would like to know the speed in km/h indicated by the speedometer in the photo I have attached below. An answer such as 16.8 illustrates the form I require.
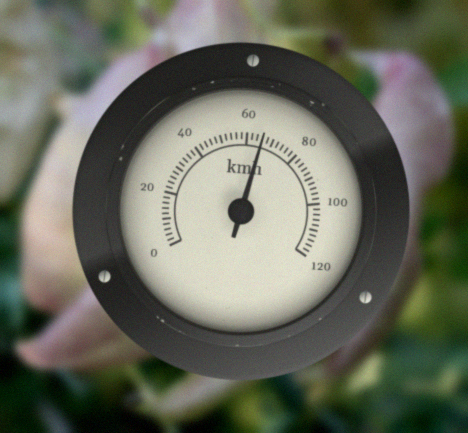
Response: 66
